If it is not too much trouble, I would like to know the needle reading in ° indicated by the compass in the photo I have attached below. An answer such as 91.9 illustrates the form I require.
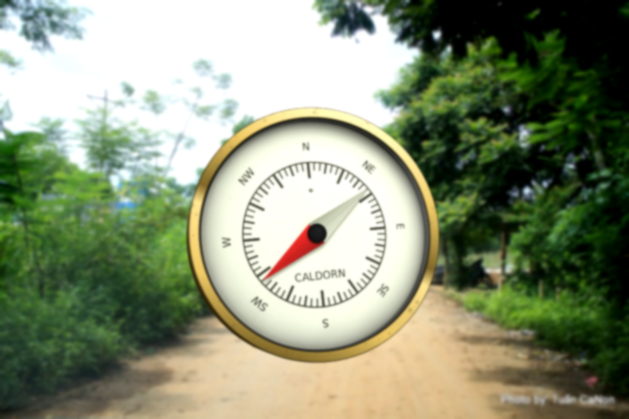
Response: 235
